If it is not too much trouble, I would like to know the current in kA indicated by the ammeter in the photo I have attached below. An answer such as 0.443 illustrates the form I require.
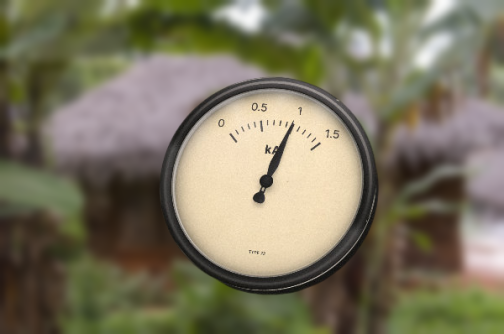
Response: 1
